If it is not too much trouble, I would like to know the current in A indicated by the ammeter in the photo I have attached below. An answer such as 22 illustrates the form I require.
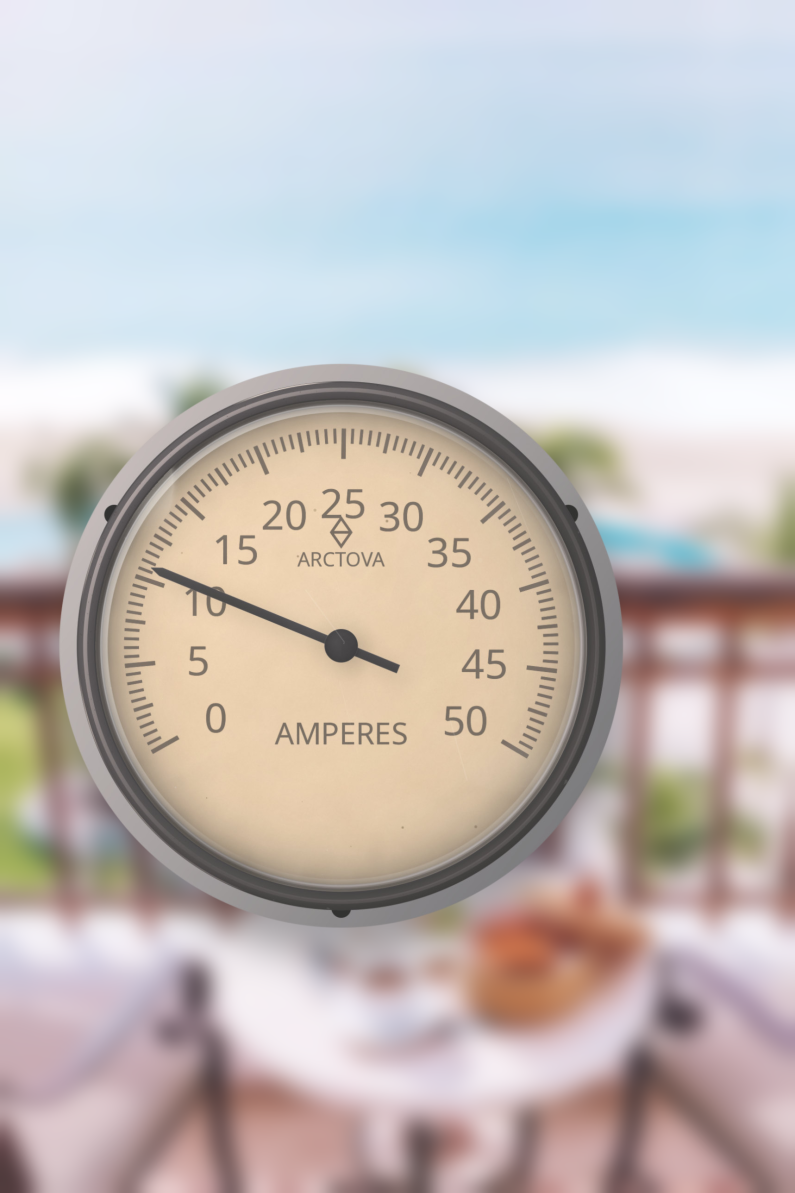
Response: 10.75
